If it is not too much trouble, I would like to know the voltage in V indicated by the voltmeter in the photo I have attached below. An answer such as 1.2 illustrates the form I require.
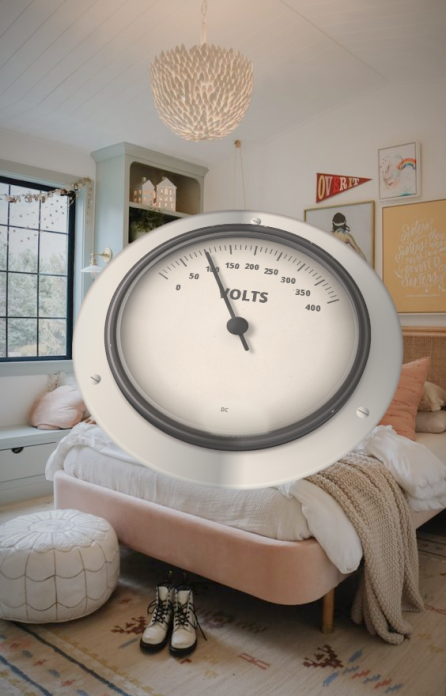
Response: 100
